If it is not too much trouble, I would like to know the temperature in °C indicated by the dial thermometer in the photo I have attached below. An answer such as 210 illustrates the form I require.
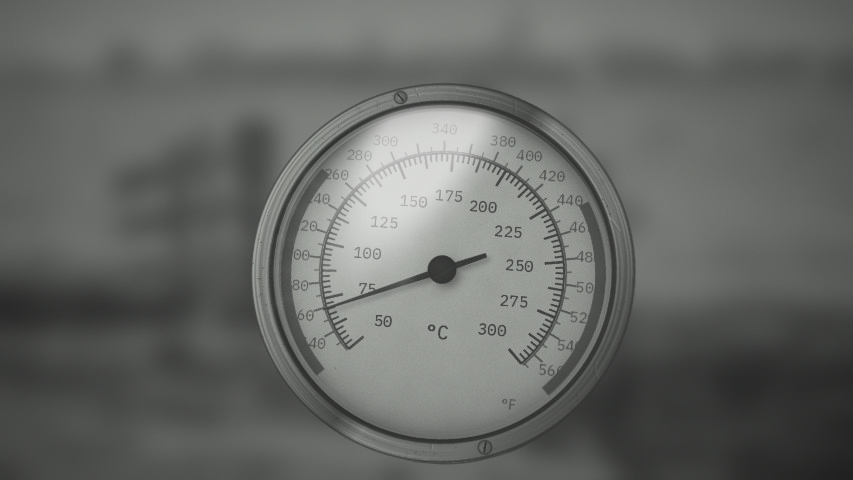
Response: 70
